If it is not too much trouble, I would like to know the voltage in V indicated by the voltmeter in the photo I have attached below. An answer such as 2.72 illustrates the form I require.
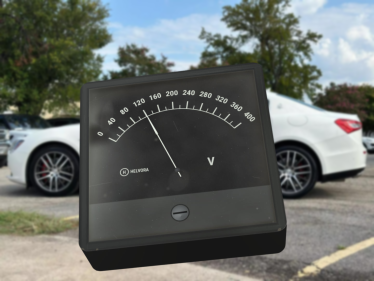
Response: 120
